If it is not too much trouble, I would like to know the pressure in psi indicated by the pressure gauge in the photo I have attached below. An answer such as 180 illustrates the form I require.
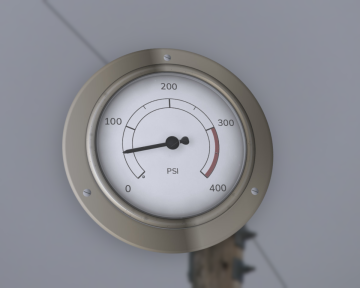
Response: 50
